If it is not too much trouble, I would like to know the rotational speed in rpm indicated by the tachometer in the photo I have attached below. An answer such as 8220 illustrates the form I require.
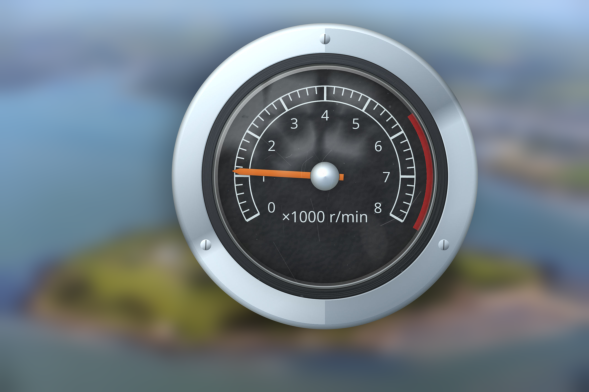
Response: 1100
